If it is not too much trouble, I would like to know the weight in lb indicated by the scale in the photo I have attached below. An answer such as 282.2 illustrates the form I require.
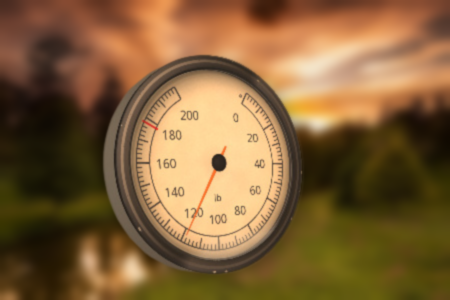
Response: 120
